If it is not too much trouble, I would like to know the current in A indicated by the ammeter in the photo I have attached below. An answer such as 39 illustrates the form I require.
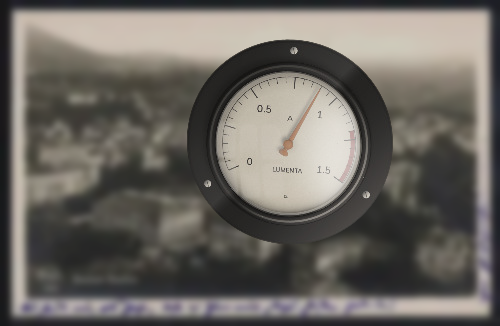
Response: 0.9
